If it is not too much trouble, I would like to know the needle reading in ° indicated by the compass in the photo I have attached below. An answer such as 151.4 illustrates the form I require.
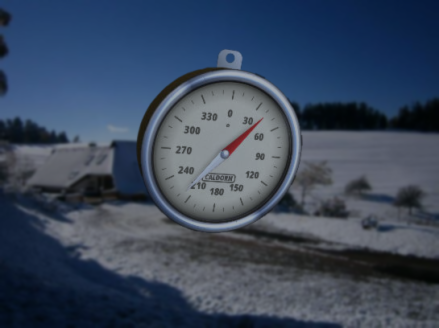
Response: 40
